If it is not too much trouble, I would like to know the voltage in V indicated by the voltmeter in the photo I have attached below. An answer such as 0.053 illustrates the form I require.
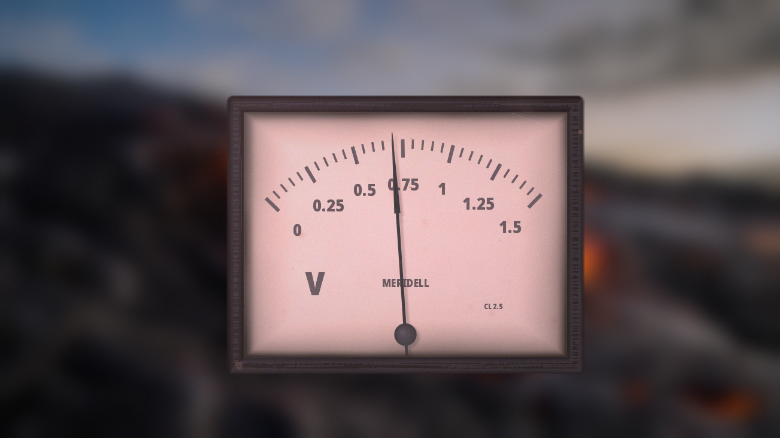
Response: 0.7
